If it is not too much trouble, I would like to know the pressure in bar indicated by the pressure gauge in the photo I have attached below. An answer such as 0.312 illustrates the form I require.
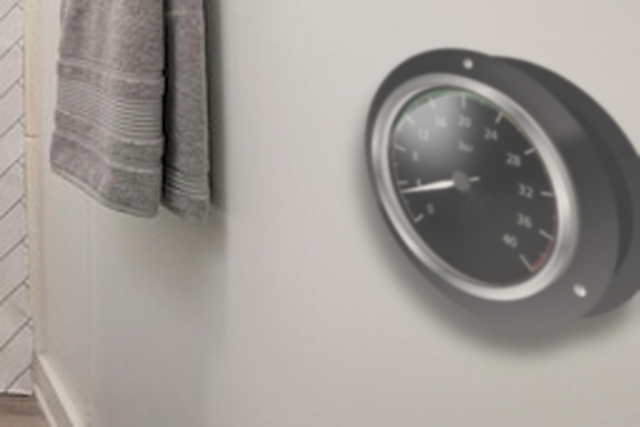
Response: 3
